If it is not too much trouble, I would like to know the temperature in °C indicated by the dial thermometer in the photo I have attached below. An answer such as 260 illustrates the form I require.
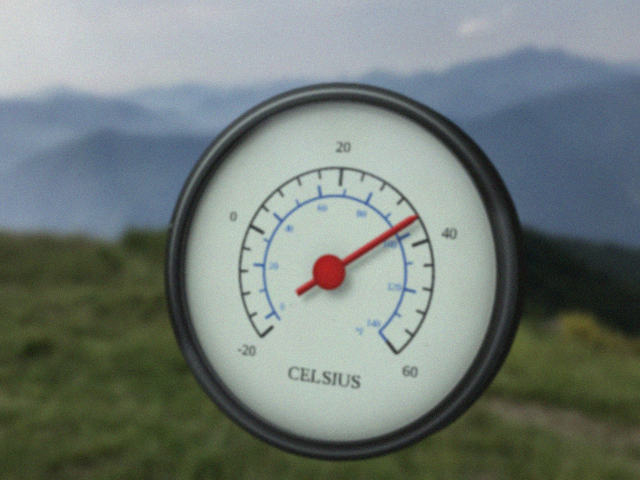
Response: 36
